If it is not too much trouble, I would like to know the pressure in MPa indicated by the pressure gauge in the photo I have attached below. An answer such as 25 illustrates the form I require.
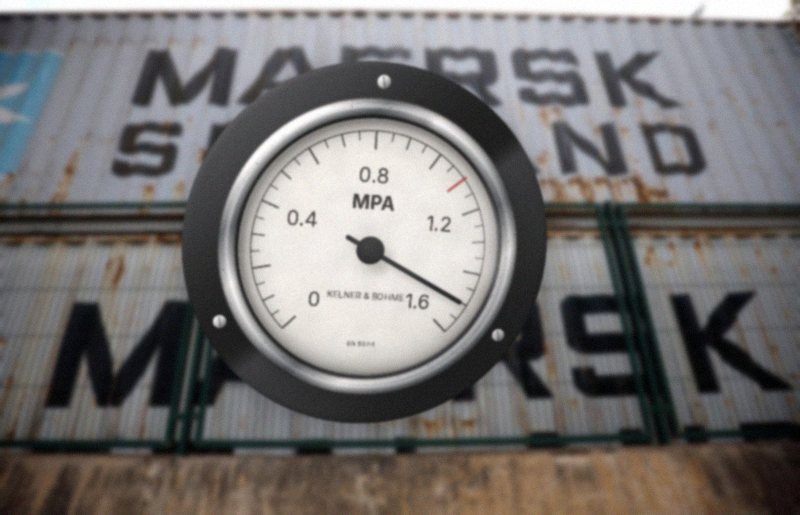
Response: 1.5
